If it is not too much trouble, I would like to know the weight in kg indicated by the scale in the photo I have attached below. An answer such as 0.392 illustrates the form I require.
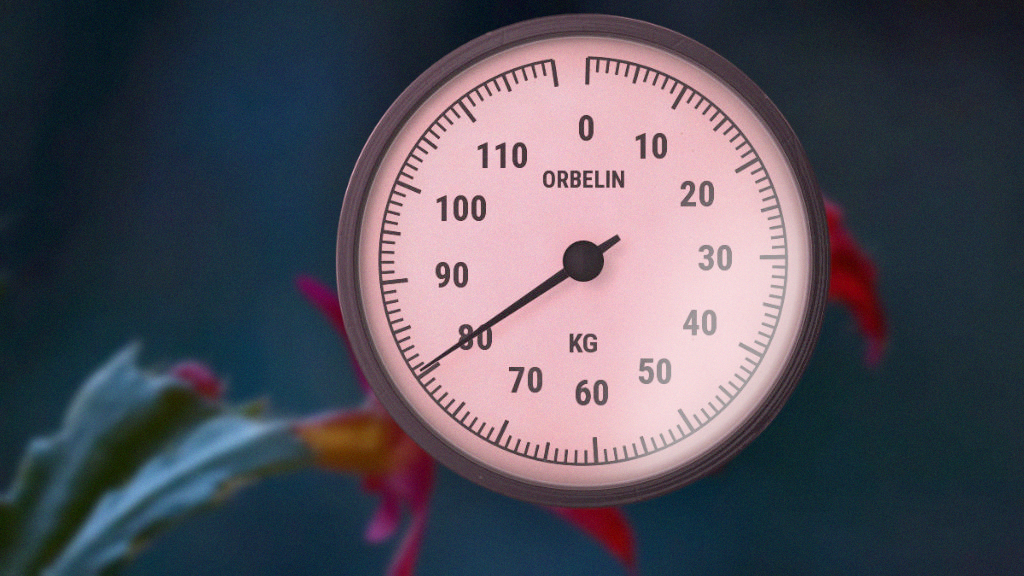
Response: 80.5
